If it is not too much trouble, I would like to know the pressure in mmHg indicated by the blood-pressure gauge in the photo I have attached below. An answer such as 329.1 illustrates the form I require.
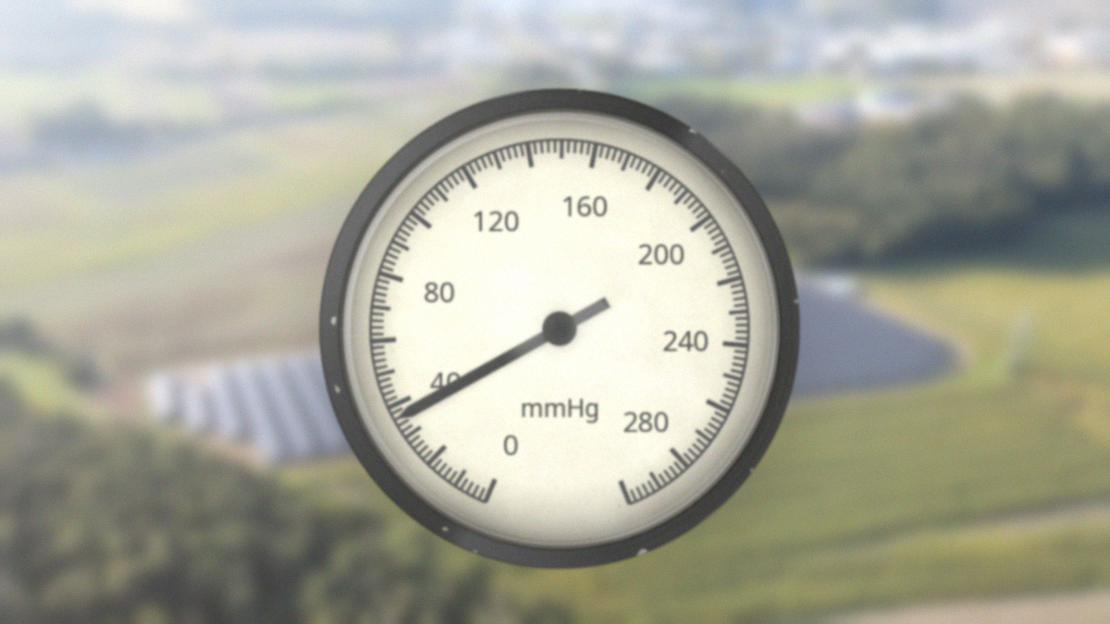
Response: 36
